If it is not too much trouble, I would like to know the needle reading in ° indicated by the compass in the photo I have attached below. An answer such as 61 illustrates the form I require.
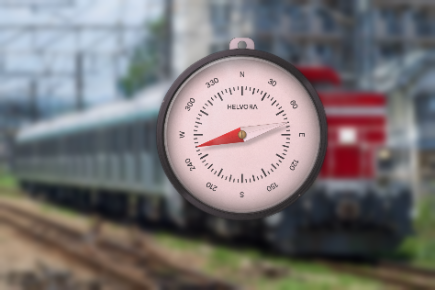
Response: 255
